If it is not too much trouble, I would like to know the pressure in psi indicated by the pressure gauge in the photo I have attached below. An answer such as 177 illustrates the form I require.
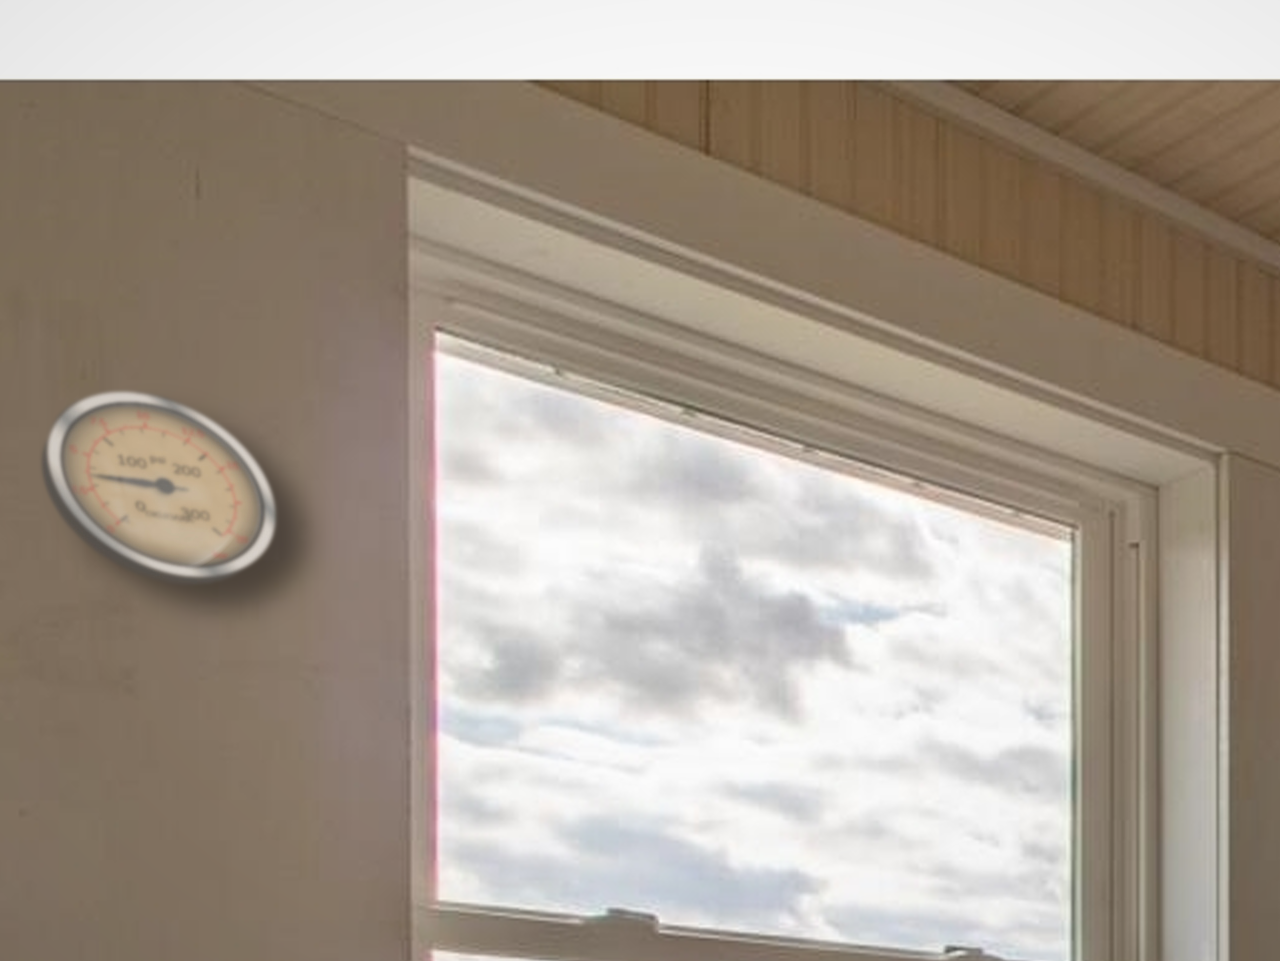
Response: 50
